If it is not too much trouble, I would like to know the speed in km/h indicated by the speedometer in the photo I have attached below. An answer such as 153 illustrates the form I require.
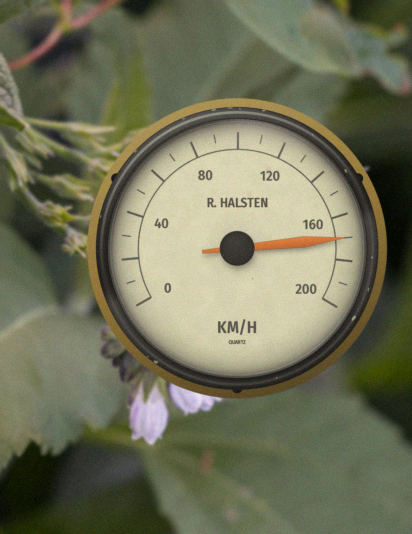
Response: 170
